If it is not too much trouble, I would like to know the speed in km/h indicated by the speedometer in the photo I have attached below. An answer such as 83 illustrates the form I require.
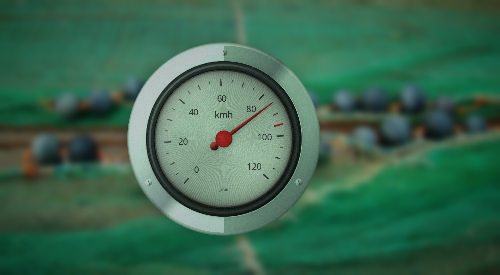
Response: 85
